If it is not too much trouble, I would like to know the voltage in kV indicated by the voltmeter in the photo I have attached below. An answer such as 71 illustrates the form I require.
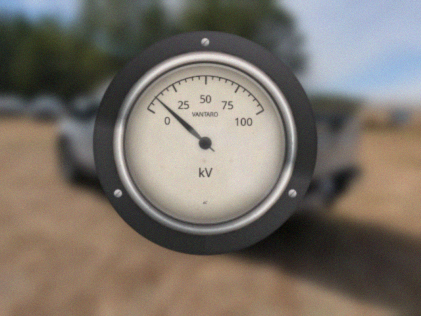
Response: 10
